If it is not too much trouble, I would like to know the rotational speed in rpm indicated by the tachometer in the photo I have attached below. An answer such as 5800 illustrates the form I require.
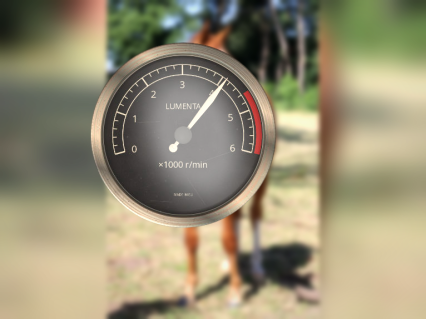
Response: 4100
